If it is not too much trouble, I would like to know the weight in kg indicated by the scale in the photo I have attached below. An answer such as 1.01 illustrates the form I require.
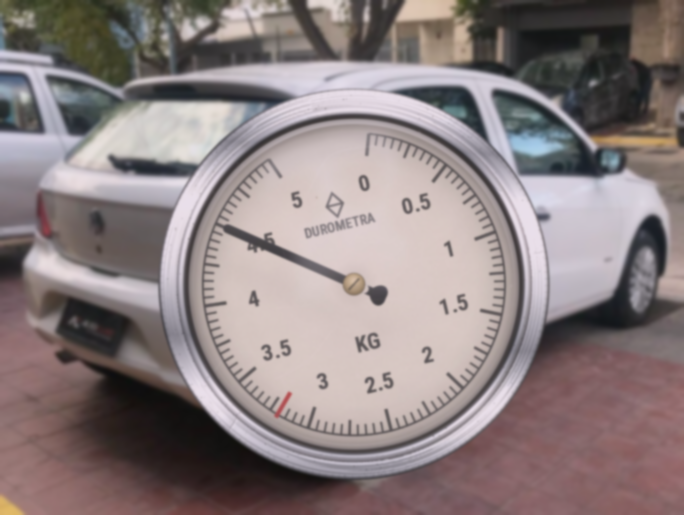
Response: 4.5
